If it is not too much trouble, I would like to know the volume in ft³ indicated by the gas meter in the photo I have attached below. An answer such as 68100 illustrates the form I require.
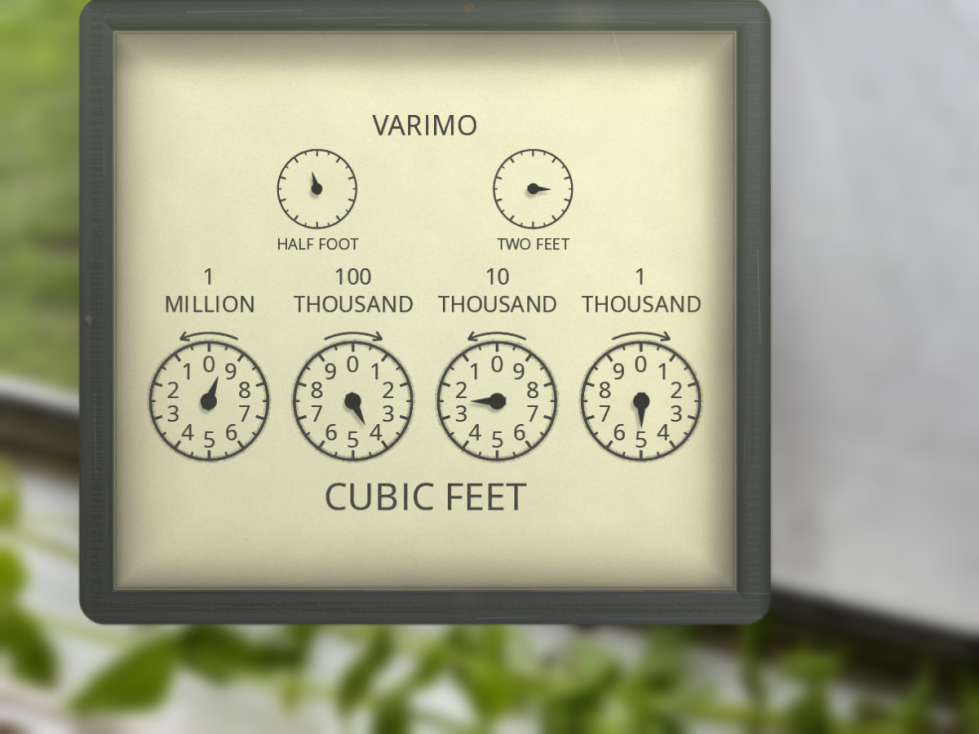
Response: 942500
